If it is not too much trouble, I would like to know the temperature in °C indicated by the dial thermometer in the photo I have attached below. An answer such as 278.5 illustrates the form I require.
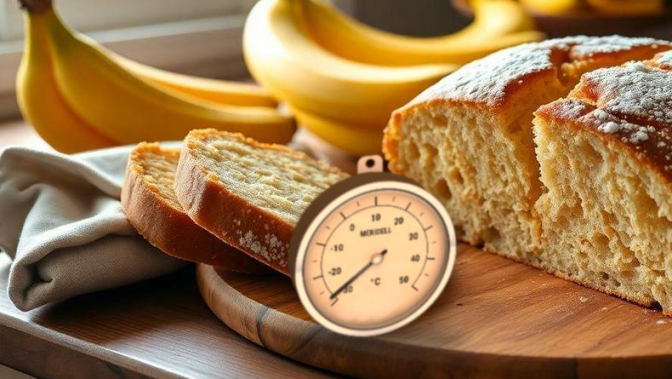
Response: -27.5
